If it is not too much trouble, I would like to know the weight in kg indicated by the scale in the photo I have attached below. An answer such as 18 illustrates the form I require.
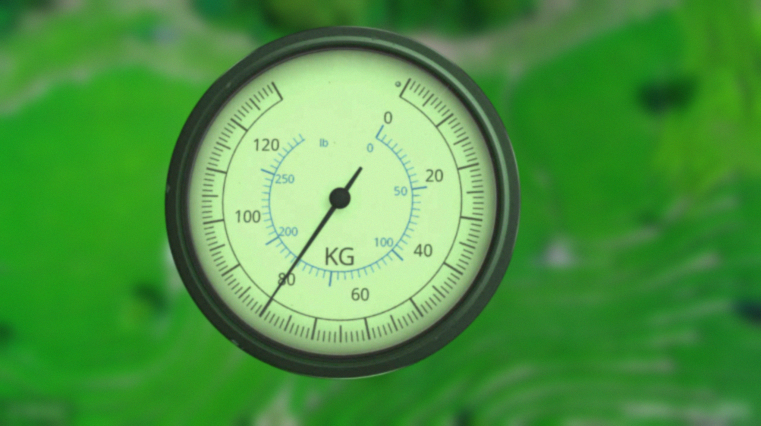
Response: 80
